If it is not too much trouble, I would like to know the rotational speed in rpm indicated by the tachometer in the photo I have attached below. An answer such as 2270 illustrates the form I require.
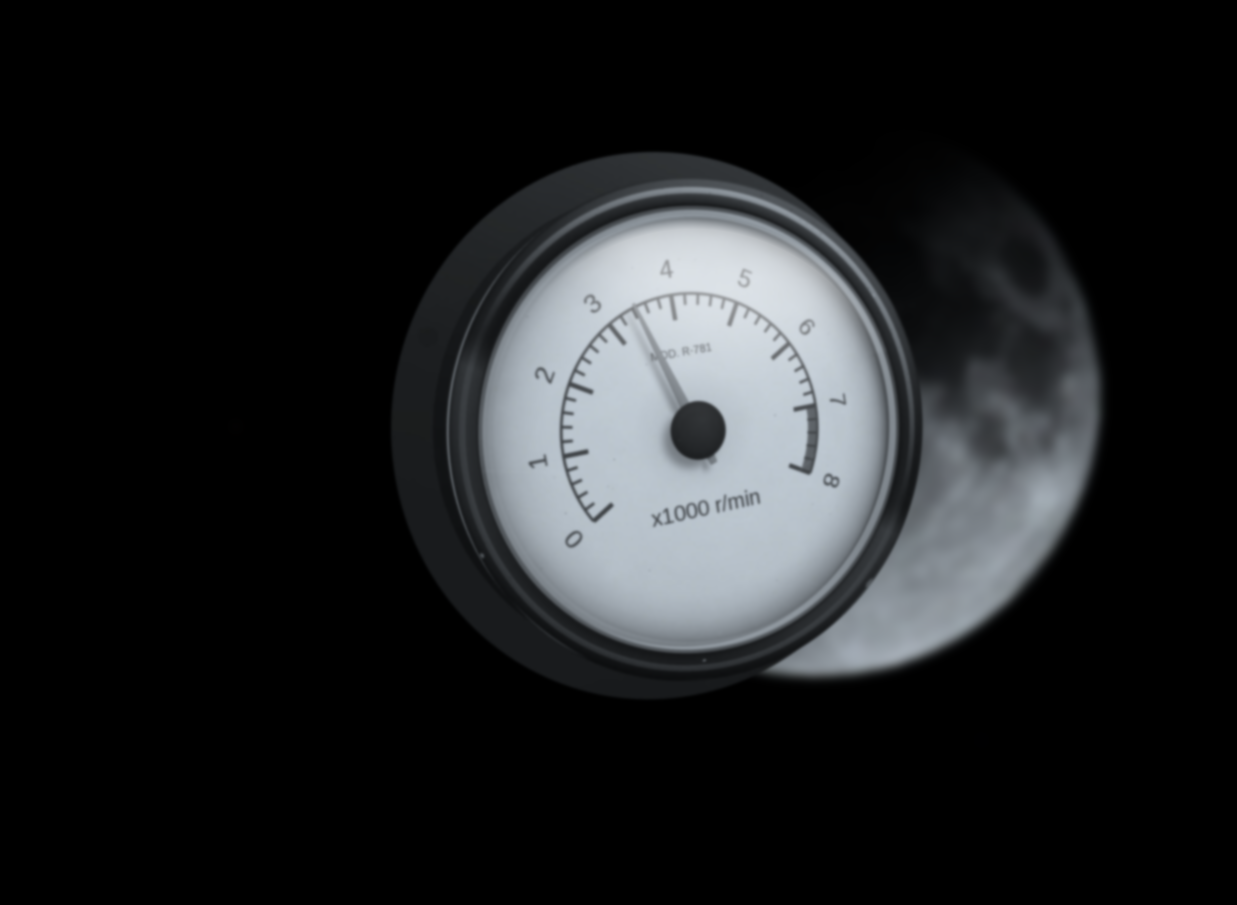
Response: 3400
